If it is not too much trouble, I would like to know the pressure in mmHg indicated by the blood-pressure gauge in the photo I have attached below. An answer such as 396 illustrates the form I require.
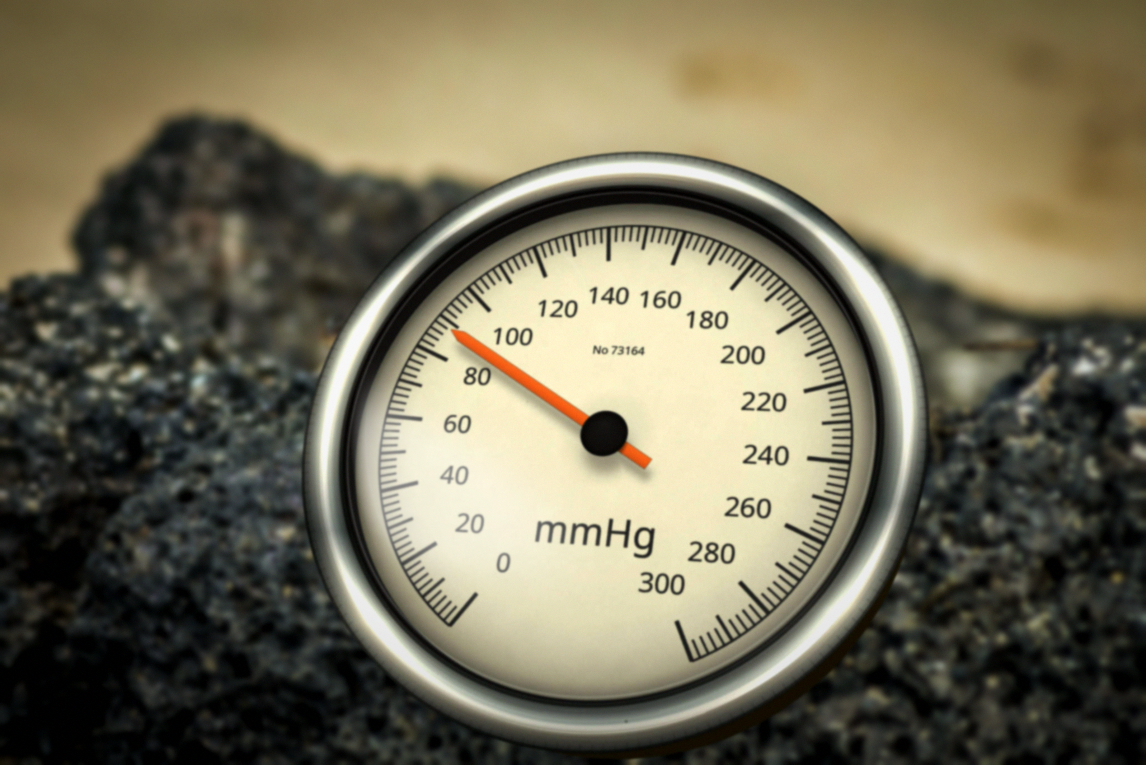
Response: 88
